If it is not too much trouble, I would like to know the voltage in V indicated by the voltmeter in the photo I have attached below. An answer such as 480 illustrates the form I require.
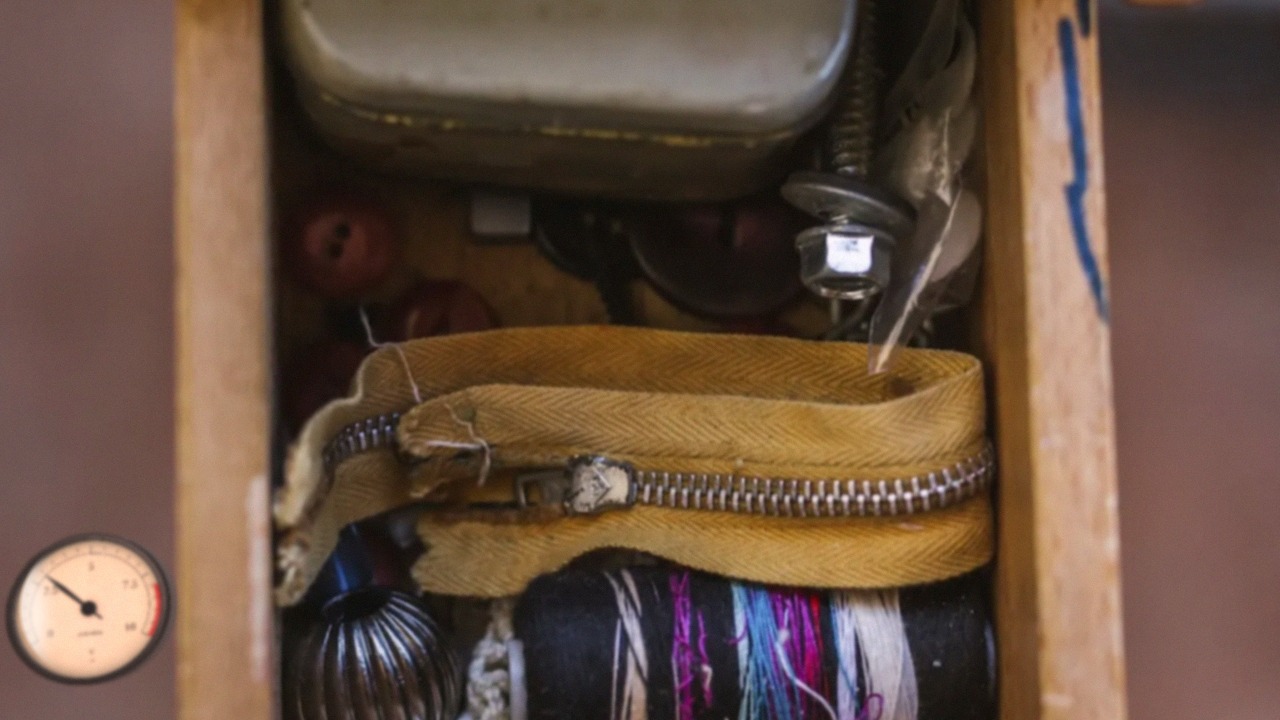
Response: 3
